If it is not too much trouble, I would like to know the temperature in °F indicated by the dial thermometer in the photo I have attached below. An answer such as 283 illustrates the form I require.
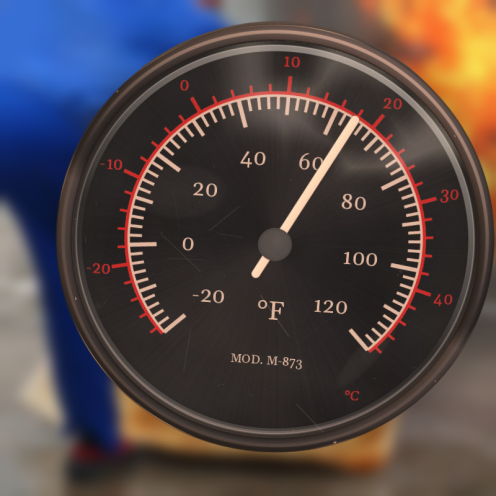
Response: 64
